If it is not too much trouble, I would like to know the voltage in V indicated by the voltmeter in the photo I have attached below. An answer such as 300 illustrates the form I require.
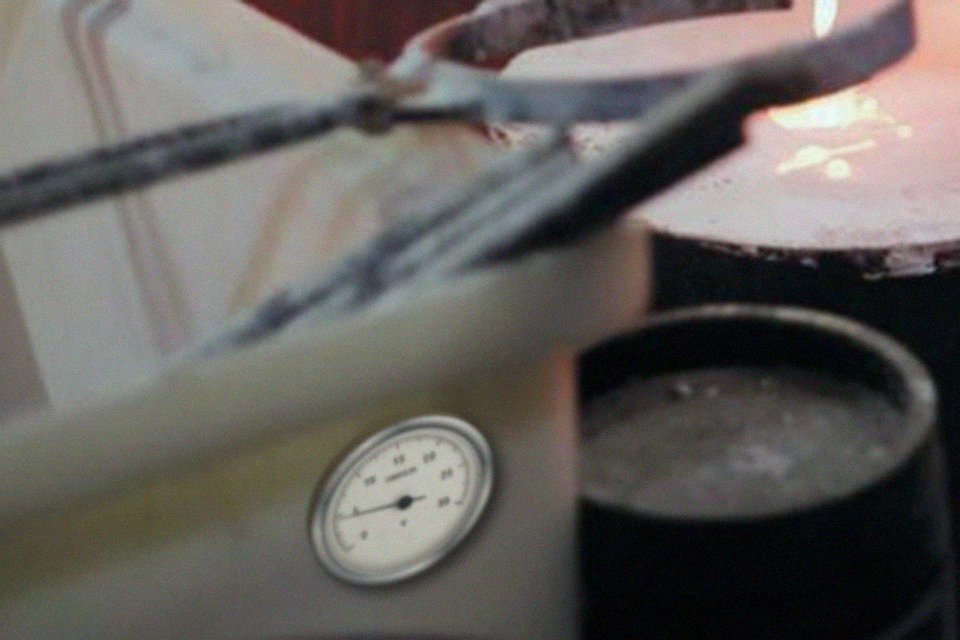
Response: 5
